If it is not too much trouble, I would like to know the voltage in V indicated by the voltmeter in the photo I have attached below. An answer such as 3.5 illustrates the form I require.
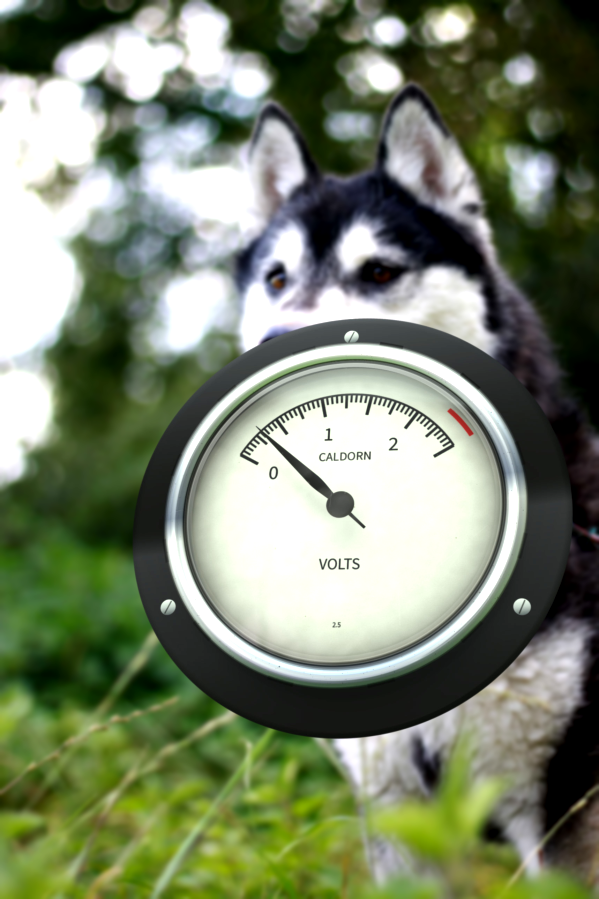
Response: 0.3
